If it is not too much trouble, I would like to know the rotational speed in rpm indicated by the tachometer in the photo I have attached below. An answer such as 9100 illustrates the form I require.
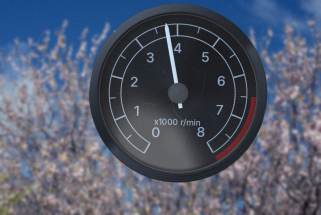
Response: 3750
